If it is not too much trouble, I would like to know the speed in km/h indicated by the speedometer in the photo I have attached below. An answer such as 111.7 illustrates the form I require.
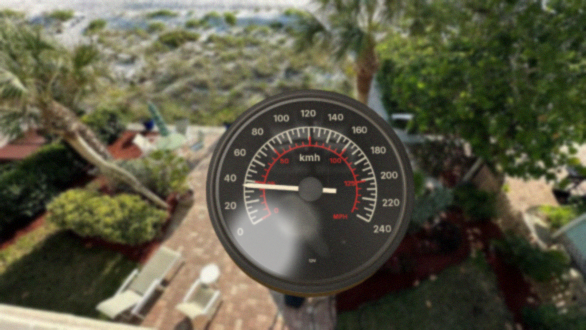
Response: 35
